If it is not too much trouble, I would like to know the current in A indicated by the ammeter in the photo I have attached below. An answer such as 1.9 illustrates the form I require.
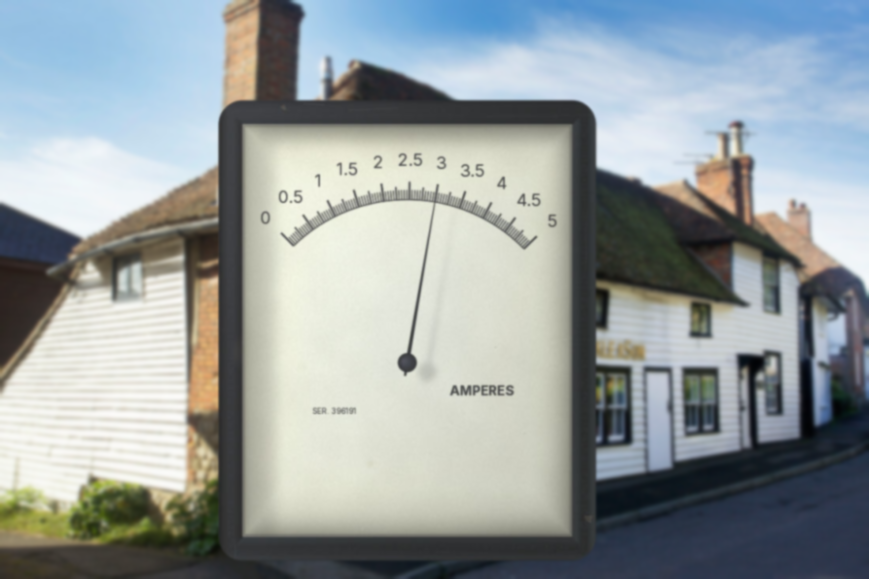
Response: 3
